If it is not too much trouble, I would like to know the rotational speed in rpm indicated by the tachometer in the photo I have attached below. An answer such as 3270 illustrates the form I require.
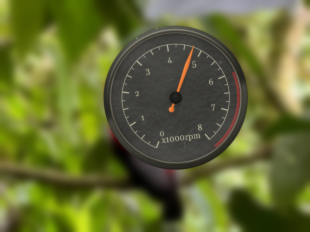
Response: 4750
